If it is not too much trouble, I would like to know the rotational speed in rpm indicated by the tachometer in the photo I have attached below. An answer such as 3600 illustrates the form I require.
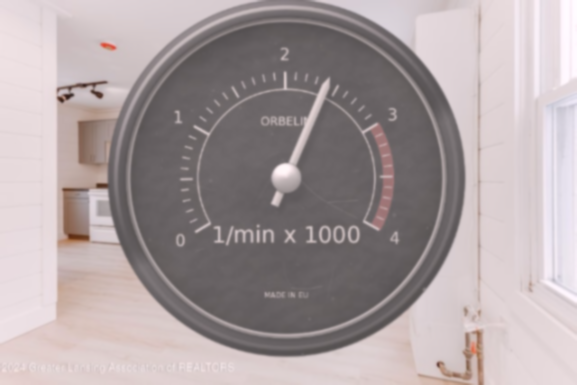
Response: 2400
